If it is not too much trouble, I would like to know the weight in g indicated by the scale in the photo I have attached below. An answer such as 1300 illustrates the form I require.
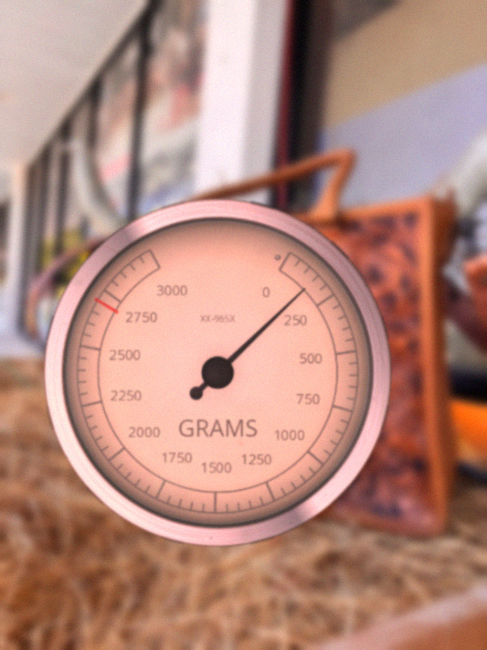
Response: 150
